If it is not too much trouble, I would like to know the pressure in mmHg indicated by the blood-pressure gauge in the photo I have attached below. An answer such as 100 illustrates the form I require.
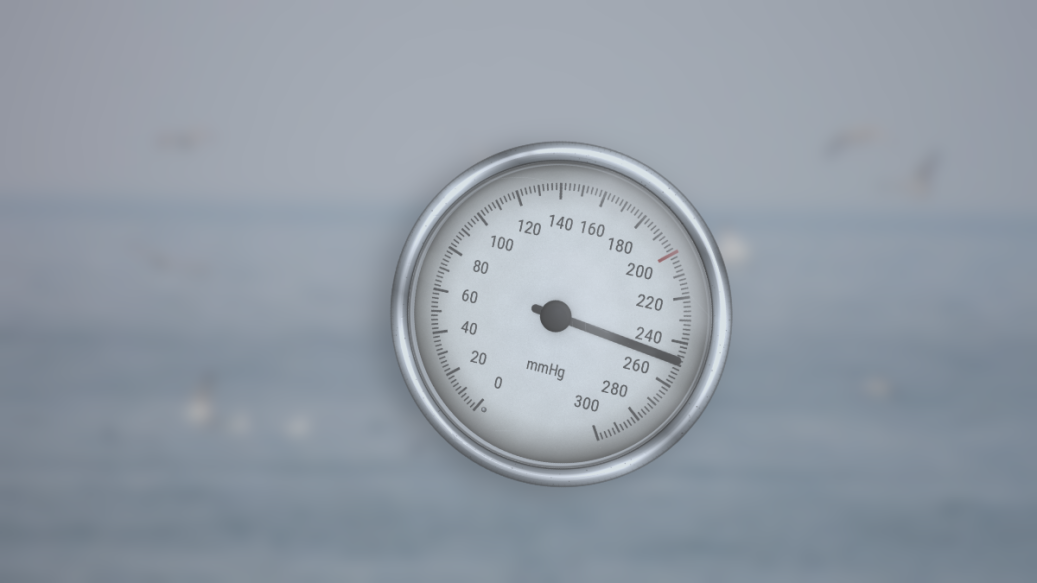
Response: 248
